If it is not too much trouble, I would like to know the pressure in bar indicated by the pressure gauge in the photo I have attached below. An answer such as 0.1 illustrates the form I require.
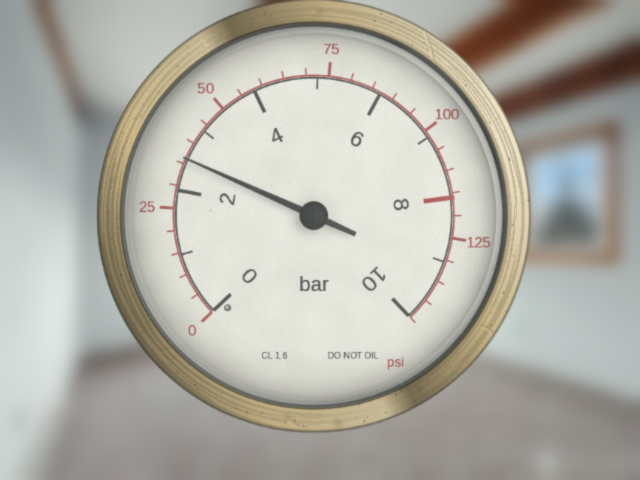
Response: 2.5
